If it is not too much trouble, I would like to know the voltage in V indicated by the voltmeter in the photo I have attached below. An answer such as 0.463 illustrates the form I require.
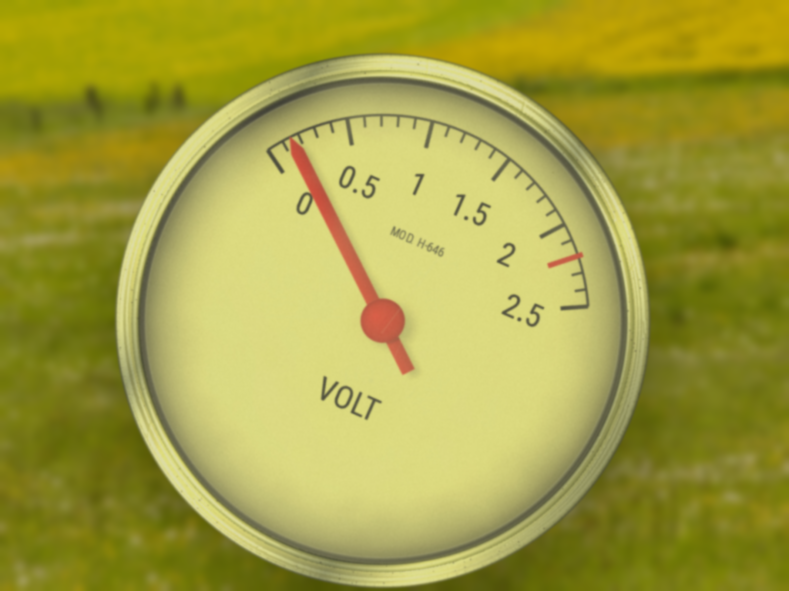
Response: 0.15
